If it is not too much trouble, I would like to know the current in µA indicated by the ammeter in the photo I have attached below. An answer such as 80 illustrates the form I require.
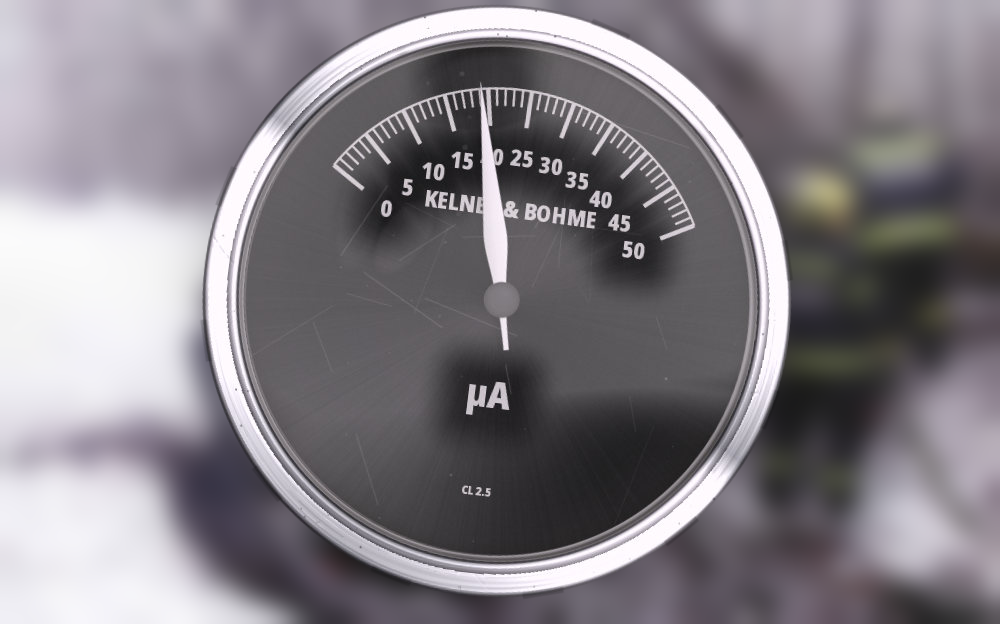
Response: 19
